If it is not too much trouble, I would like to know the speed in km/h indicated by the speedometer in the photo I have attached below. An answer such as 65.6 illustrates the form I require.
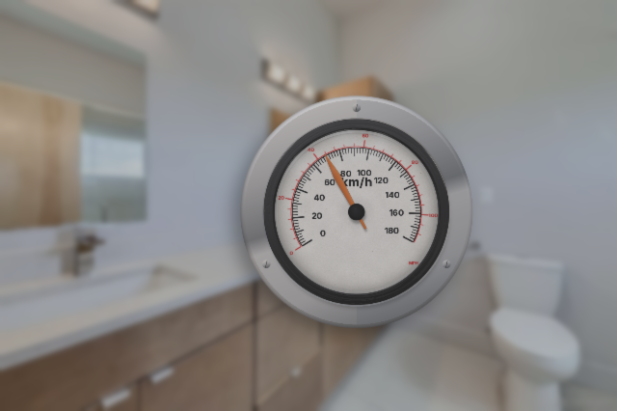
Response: 70
